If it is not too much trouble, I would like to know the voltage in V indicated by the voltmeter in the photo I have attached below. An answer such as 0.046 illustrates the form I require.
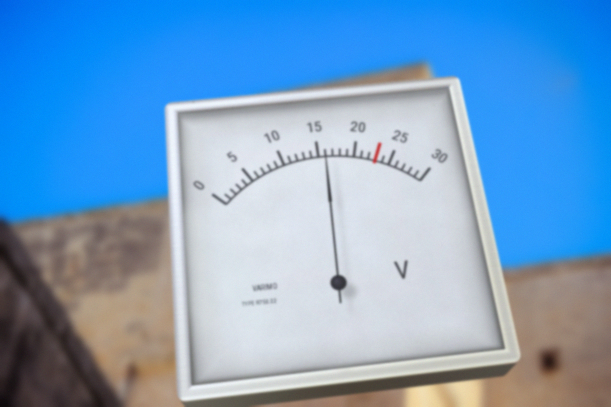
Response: 16
